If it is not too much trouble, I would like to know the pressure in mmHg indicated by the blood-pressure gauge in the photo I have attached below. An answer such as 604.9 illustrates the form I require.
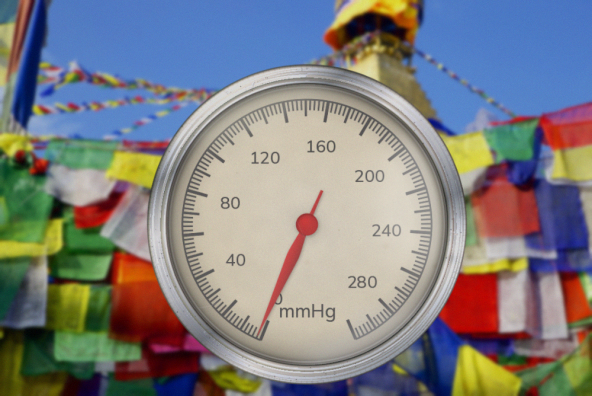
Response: 2
